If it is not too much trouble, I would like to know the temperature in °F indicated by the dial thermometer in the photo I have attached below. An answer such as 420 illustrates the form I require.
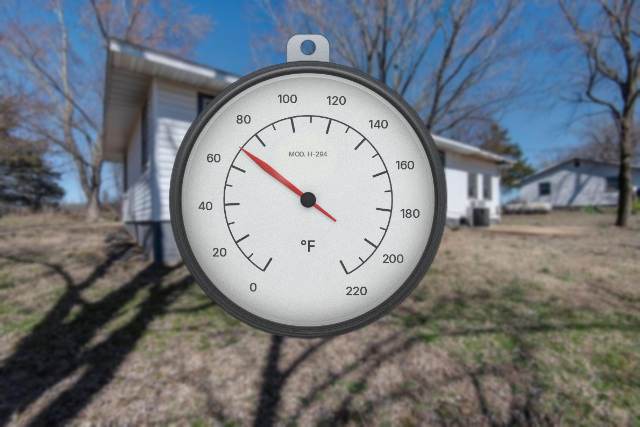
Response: 70
